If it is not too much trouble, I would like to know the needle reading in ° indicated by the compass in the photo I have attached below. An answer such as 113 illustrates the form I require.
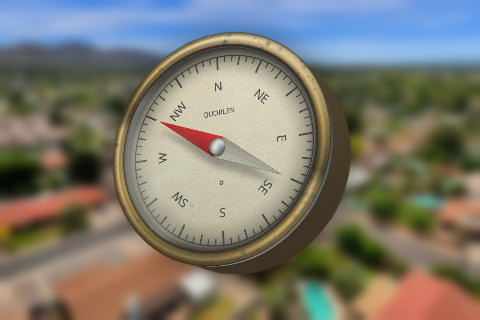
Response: 300
